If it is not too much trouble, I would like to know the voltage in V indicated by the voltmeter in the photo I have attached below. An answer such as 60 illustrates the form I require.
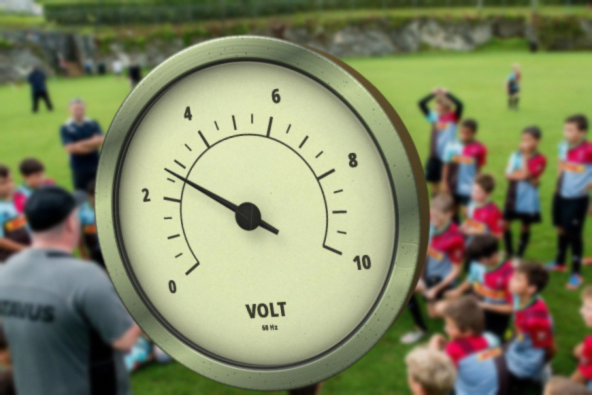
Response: 2.75
